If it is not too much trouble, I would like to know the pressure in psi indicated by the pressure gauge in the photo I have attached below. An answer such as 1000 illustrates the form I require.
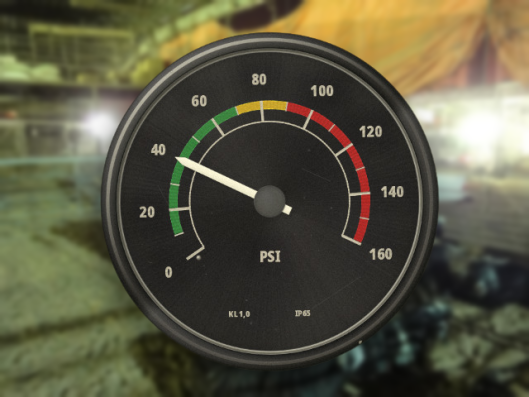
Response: 40
